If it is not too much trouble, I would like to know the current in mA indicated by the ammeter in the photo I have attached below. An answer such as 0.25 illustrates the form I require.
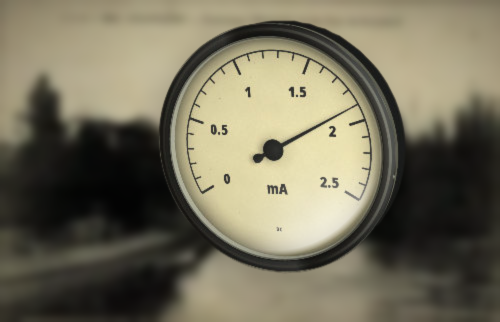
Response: 1.9
